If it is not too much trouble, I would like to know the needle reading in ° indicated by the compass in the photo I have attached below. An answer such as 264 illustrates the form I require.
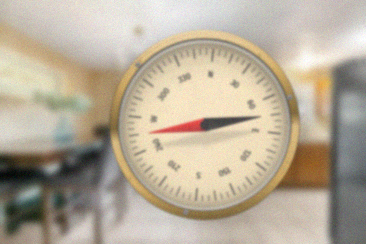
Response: 255
